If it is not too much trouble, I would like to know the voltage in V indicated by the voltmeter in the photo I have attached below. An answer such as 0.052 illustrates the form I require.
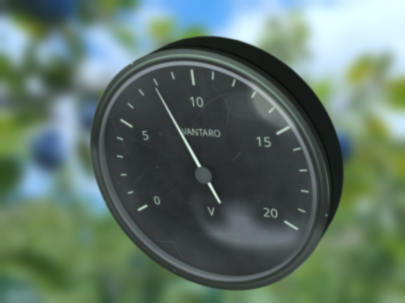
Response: 8
